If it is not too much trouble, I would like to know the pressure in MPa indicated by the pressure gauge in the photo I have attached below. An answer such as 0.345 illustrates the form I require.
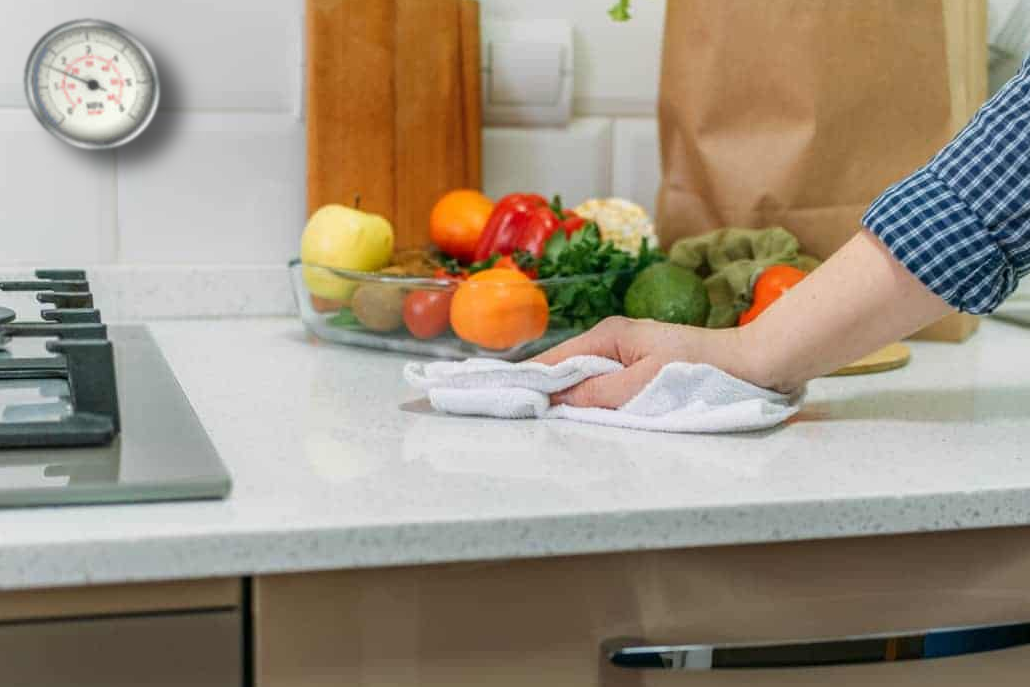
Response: 1.6
